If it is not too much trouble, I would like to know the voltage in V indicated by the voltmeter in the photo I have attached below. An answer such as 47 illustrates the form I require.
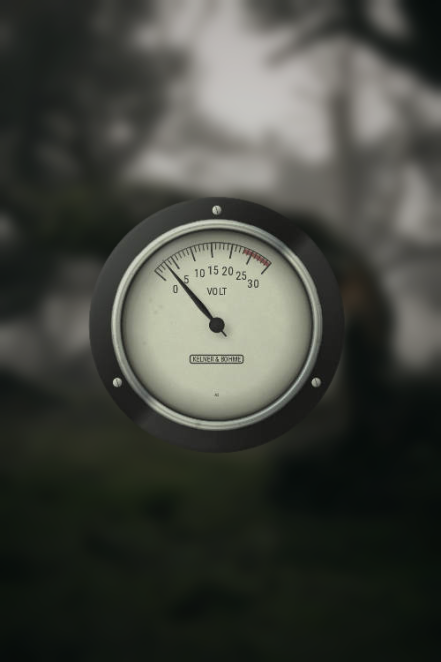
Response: 3
